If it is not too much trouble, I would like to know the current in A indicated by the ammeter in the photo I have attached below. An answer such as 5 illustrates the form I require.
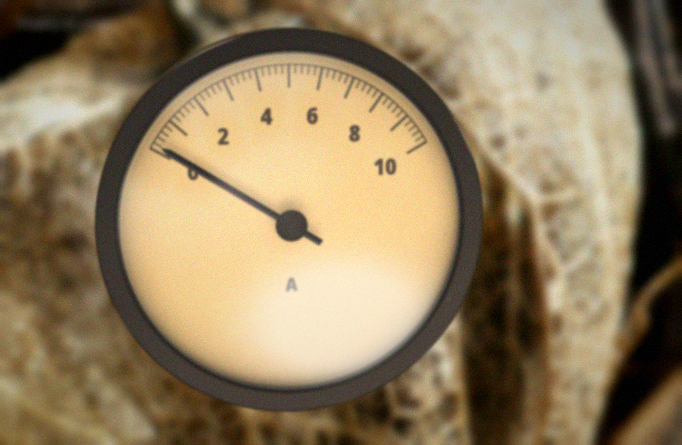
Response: 0.2
